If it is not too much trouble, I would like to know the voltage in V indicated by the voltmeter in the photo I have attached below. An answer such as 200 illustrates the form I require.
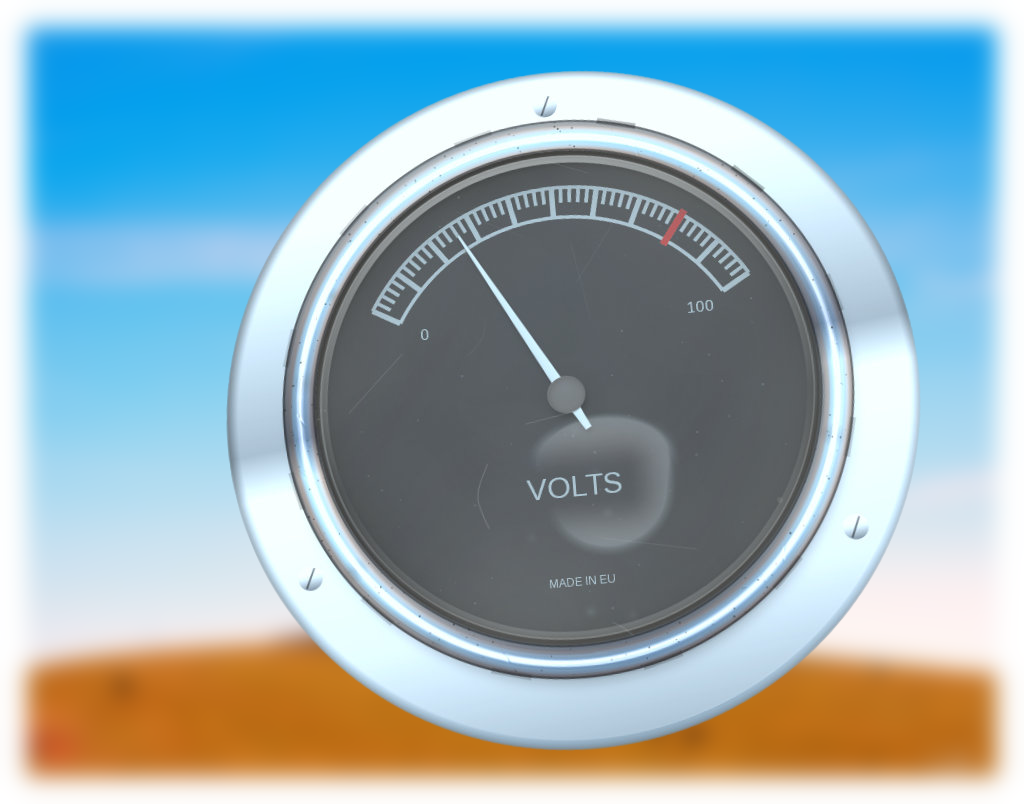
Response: 26
